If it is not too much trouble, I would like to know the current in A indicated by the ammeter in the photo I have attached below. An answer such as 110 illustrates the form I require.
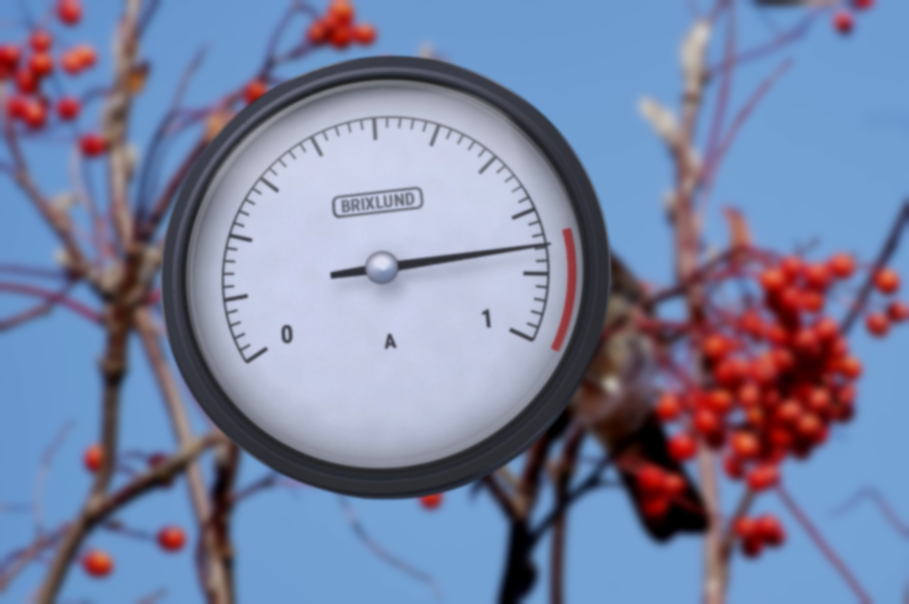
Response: 0.86
